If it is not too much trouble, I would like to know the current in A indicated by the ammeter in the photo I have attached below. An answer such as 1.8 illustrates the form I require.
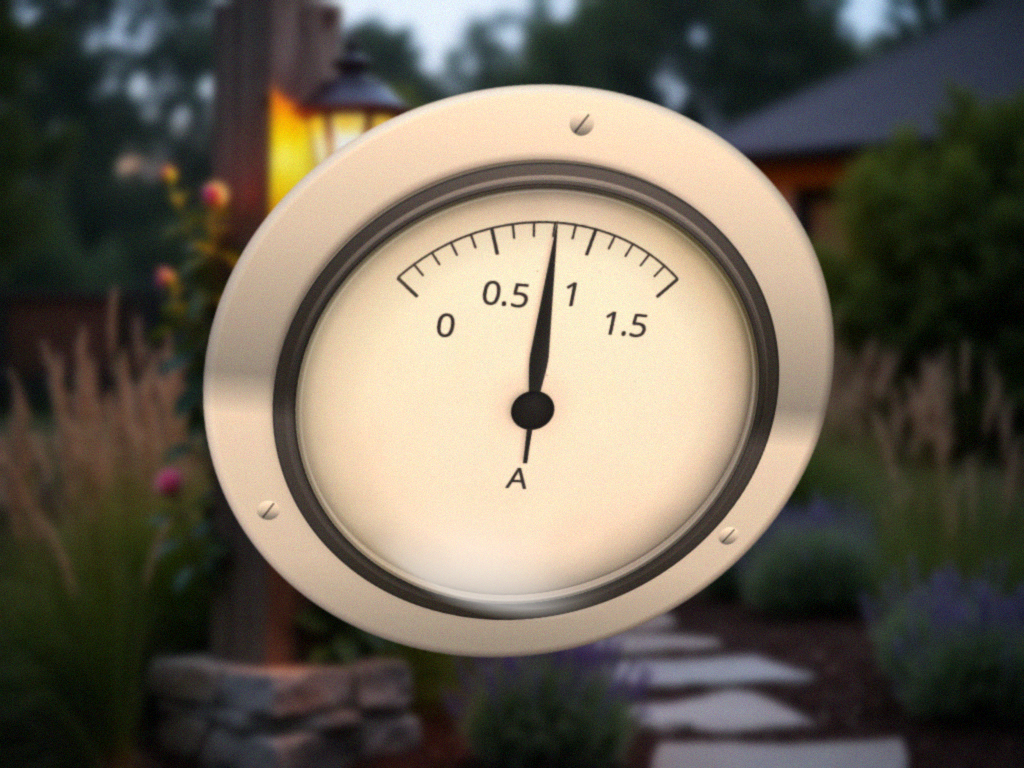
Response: 0.8
